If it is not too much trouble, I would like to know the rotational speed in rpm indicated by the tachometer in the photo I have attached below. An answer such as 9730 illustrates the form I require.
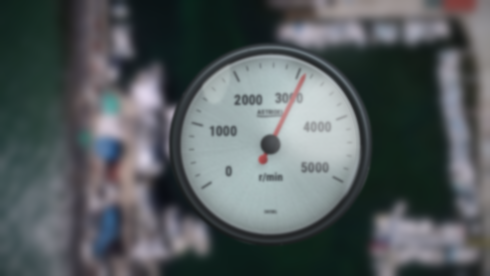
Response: 3100
